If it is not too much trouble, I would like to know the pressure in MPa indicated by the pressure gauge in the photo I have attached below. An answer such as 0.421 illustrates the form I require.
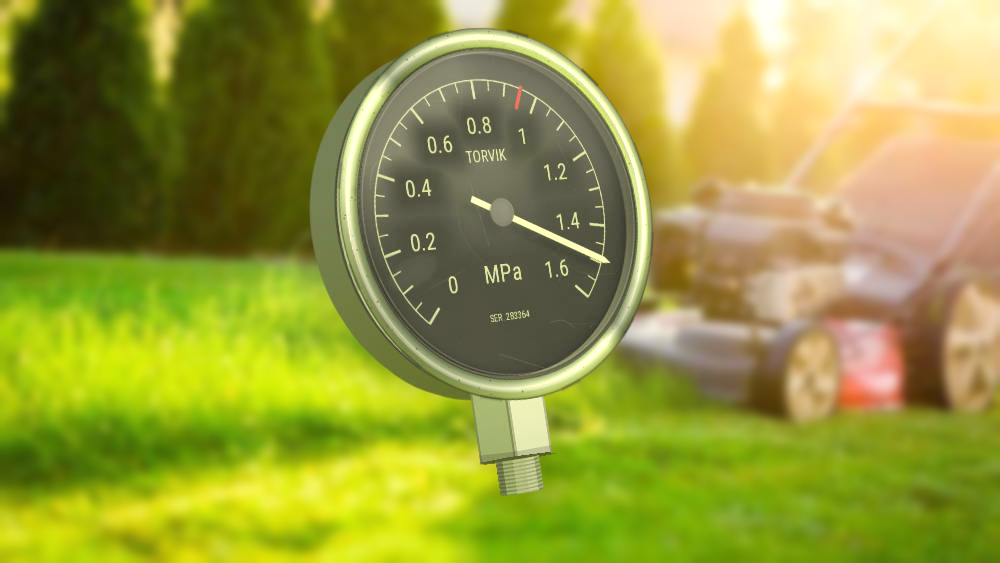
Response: 1.5
